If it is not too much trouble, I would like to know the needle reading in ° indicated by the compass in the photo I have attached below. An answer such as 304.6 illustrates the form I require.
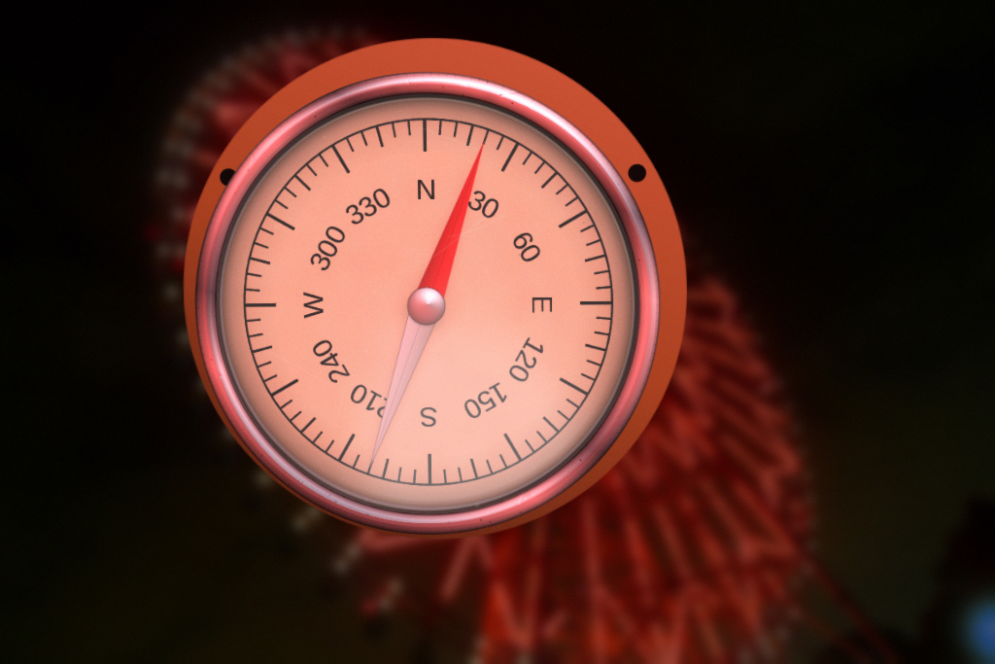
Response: 20
